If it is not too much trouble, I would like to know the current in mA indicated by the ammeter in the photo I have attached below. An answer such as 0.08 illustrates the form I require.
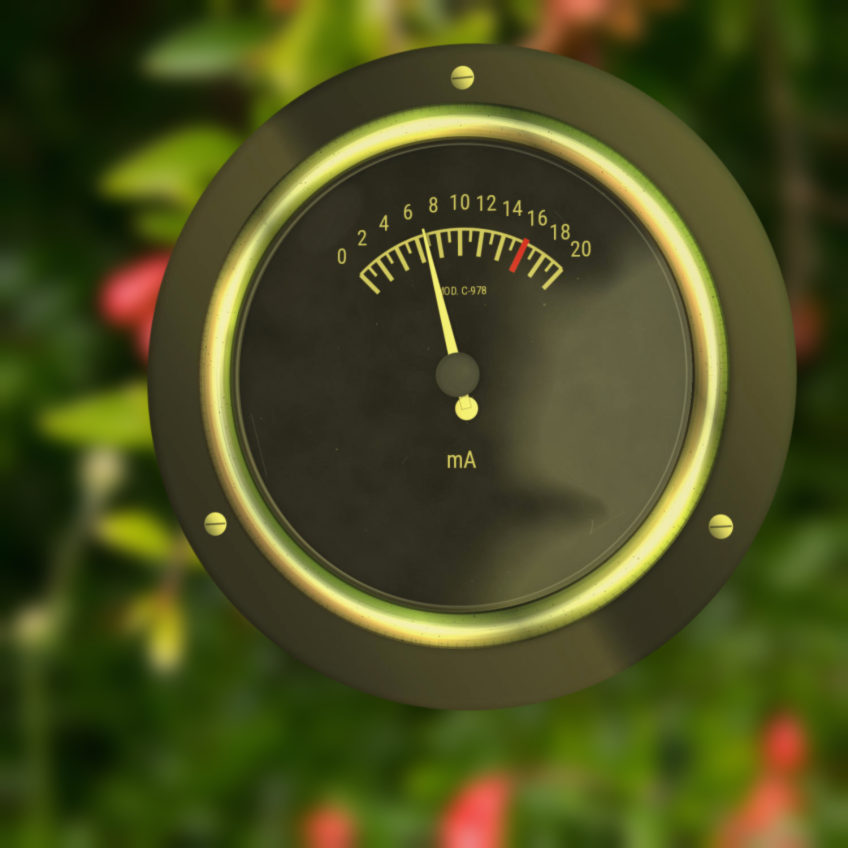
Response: 7
